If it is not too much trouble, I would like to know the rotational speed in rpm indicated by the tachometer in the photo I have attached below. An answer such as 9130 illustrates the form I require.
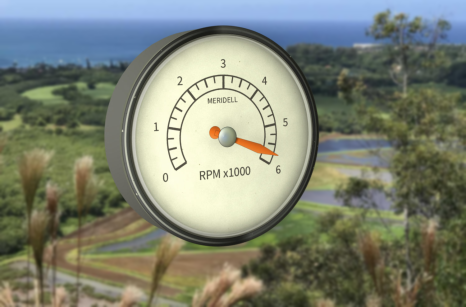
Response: 5750
